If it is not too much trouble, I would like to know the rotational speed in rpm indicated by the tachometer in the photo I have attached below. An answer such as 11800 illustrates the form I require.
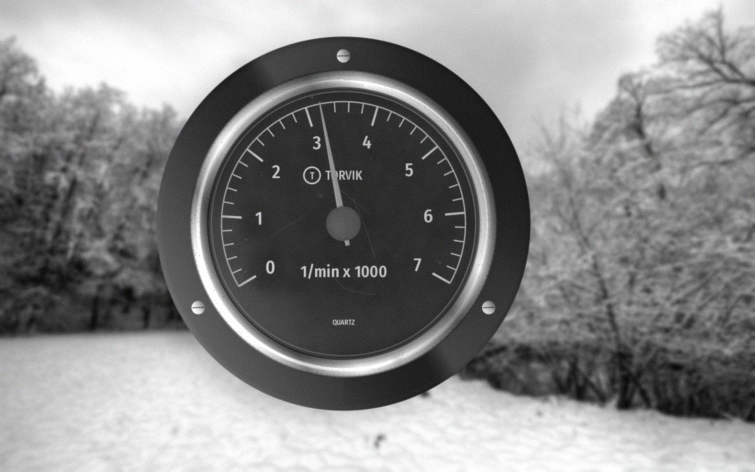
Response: 3200
